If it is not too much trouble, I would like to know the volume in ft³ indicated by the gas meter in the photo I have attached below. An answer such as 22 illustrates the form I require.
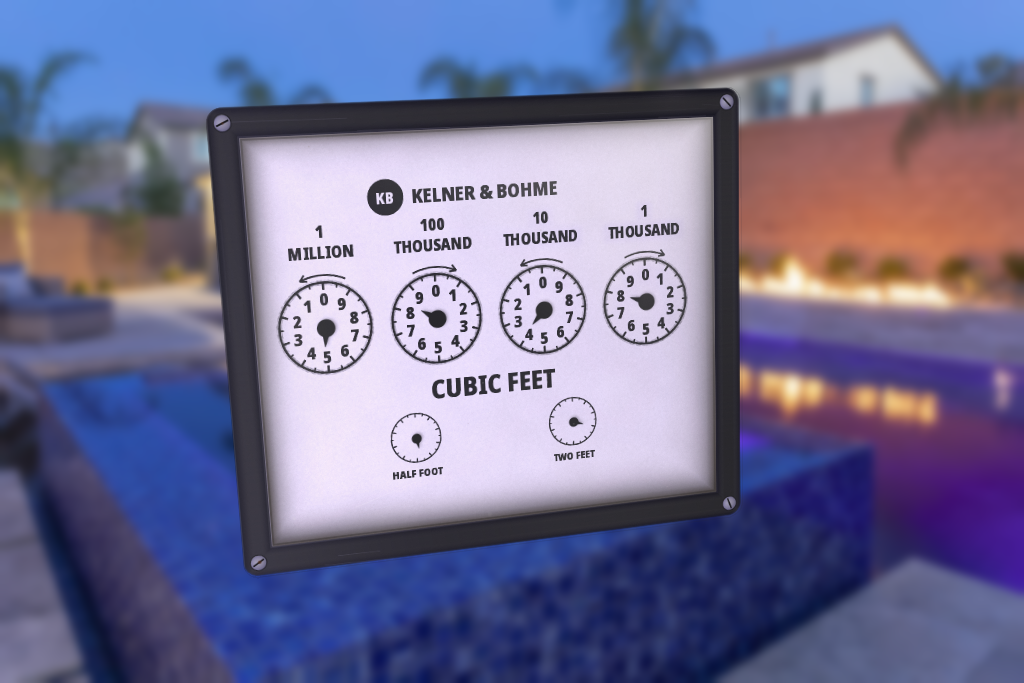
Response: 483800
